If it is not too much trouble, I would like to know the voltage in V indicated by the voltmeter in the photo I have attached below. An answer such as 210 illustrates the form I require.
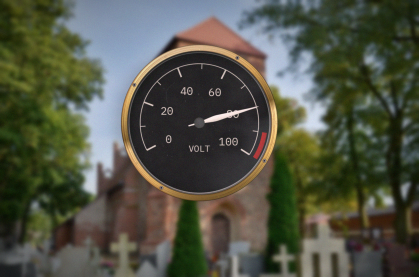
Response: 80
